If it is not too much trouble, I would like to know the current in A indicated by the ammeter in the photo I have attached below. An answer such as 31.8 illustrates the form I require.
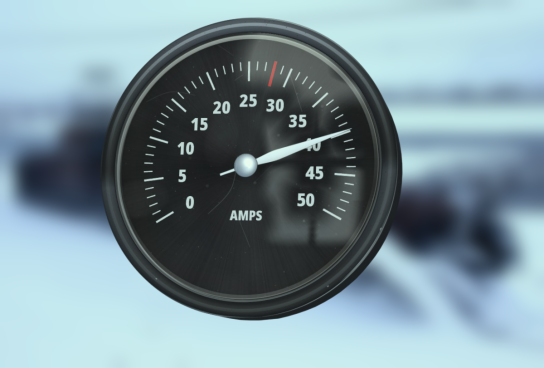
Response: 40
